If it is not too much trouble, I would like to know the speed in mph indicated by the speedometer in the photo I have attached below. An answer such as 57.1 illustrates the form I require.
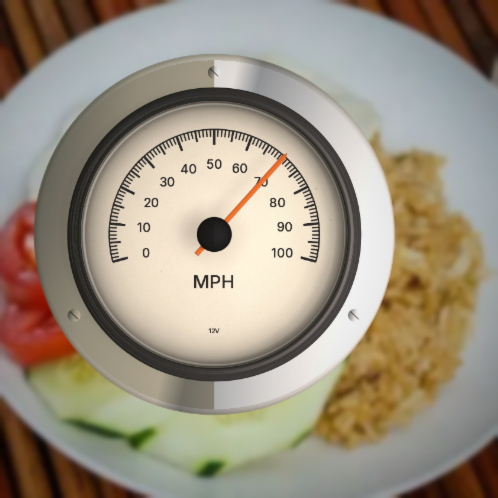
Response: 70
